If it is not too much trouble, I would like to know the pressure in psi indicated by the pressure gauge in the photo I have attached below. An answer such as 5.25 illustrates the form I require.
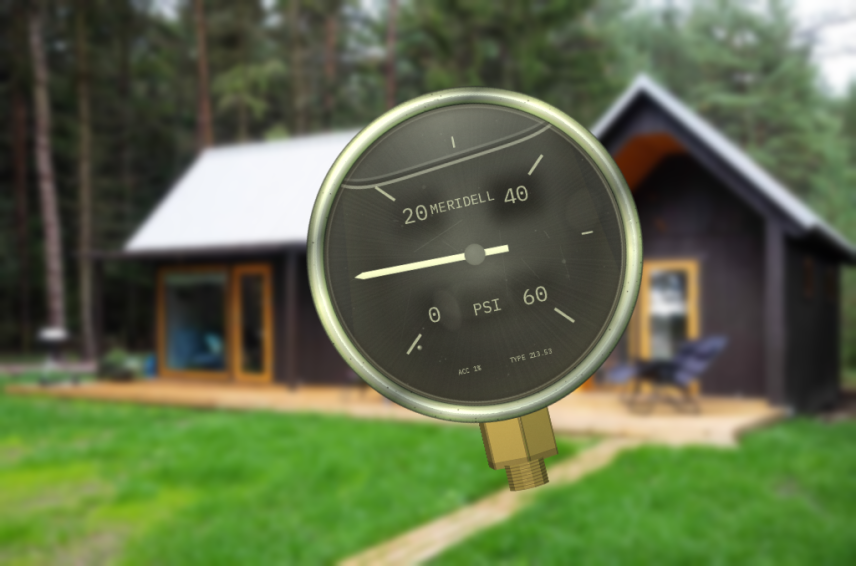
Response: 10
